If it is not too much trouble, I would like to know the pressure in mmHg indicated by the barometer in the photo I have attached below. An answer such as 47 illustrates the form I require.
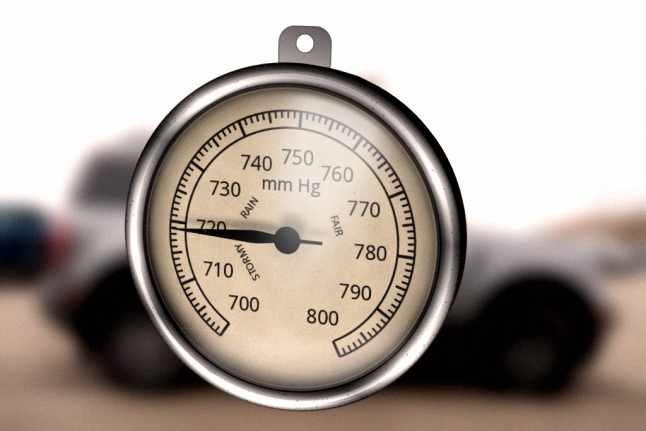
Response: 719
